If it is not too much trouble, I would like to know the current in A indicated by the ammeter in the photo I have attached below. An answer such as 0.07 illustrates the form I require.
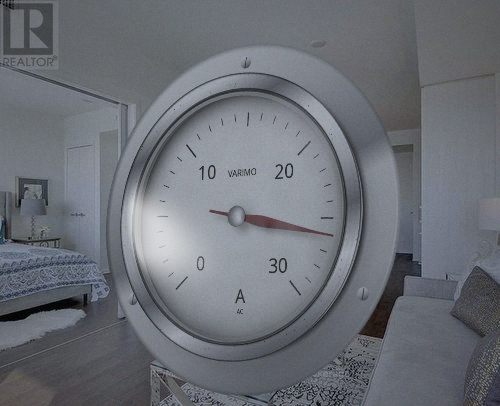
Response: 26
